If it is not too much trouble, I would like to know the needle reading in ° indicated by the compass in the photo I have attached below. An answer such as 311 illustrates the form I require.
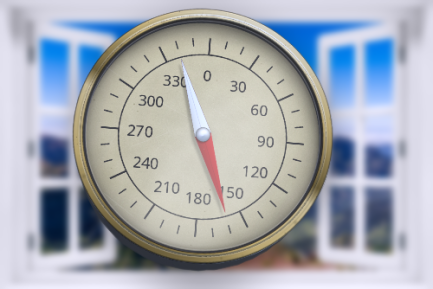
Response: 160
